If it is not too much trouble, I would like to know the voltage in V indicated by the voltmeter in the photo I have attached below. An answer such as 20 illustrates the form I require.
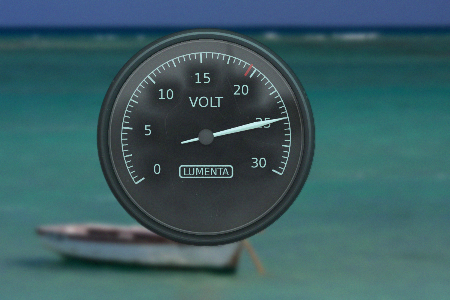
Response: 25
